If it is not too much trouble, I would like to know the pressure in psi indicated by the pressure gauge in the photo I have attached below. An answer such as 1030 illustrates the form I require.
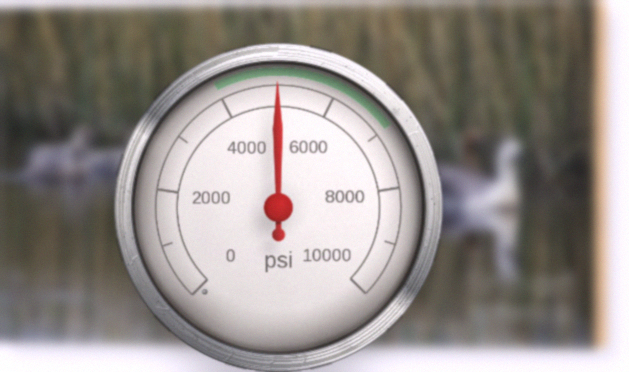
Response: 5000
